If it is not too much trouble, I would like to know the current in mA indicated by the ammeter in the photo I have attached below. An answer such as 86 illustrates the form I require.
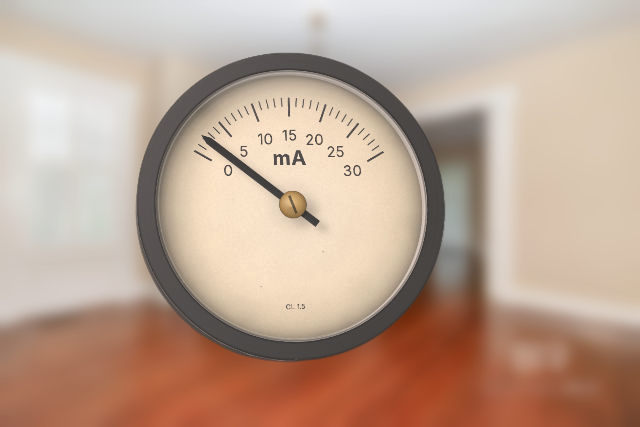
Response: 2
